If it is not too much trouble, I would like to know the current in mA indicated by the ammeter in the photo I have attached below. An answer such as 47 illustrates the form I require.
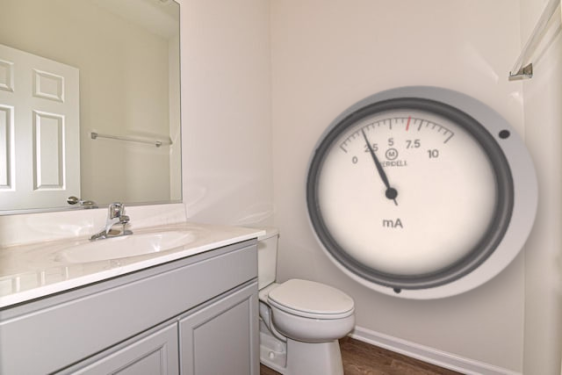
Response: 2.5
